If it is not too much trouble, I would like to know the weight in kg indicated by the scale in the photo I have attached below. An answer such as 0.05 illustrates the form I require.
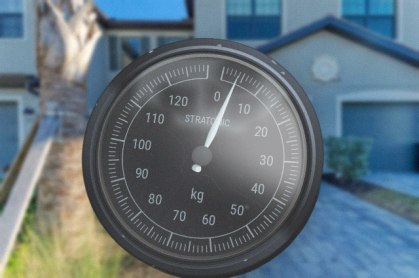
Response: 4
